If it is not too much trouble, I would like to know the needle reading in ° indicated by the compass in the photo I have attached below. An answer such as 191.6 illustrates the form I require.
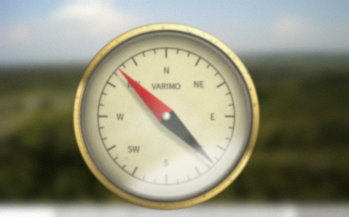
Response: 315
